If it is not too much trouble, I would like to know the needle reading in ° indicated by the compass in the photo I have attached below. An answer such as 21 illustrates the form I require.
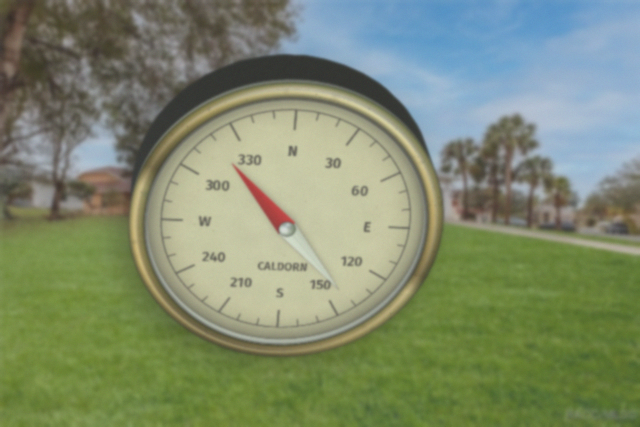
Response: 320
